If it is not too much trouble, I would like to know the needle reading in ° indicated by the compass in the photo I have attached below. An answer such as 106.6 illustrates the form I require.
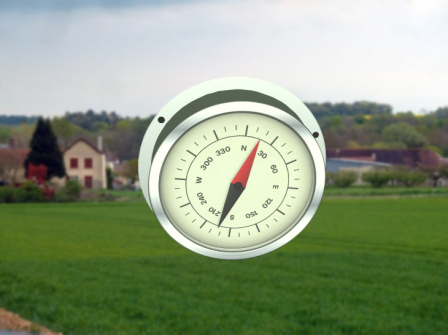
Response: 15
